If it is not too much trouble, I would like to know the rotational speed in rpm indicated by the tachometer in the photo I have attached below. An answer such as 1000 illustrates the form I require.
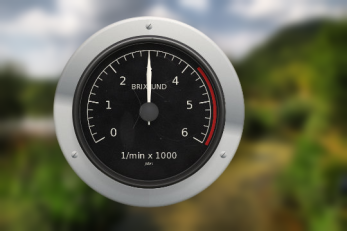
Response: 3000
